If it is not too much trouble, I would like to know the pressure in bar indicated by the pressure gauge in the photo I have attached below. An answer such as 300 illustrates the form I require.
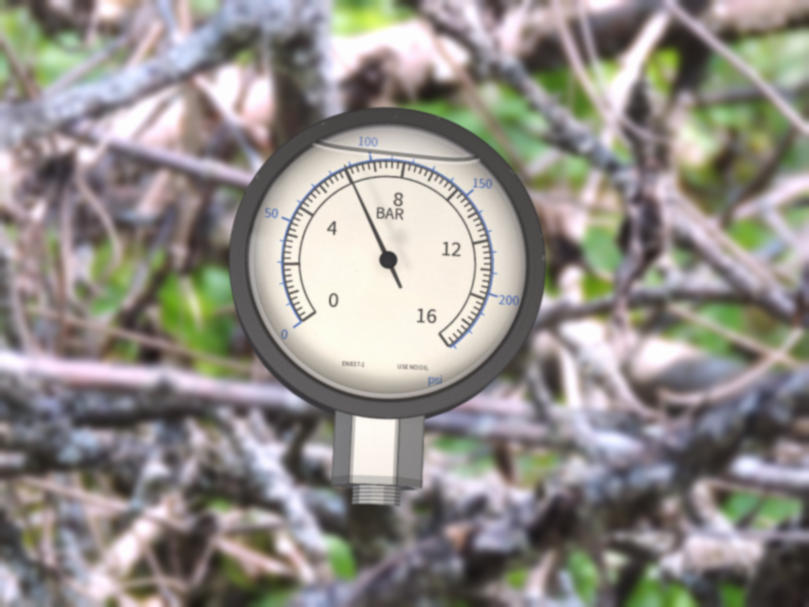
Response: 6
